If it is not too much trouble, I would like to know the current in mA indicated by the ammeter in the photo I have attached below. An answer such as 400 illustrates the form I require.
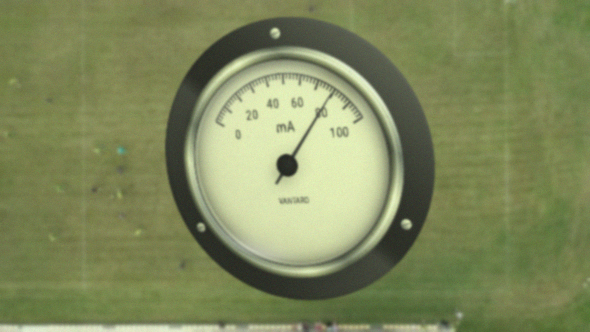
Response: 80
